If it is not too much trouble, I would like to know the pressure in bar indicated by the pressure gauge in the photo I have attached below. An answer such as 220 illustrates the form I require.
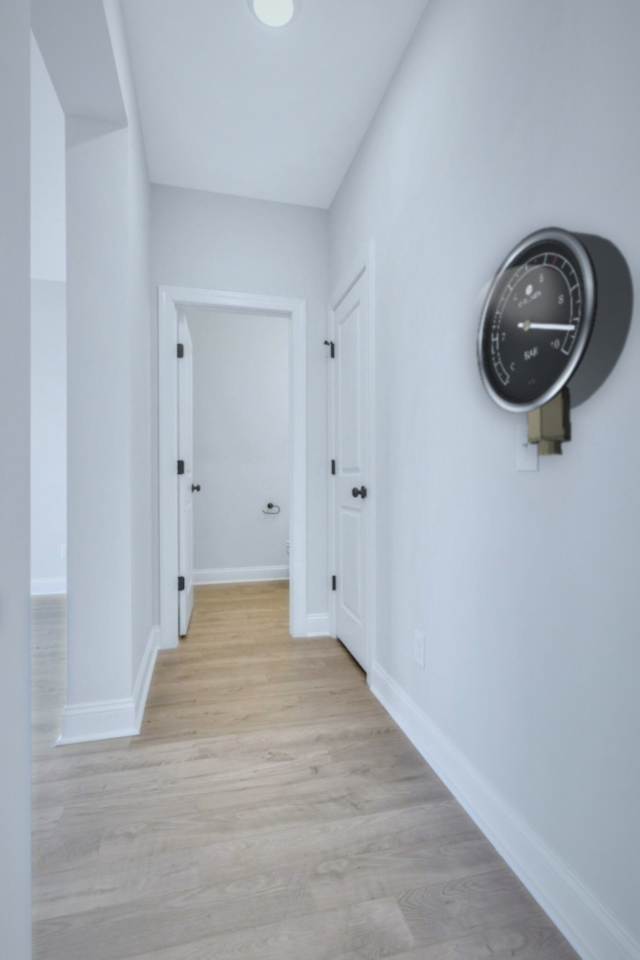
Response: 9.25
